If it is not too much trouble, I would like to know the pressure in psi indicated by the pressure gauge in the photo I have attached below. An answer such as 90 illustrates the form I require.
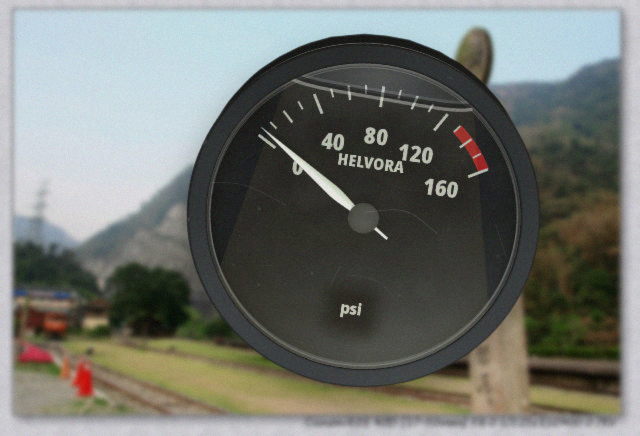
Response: 5
